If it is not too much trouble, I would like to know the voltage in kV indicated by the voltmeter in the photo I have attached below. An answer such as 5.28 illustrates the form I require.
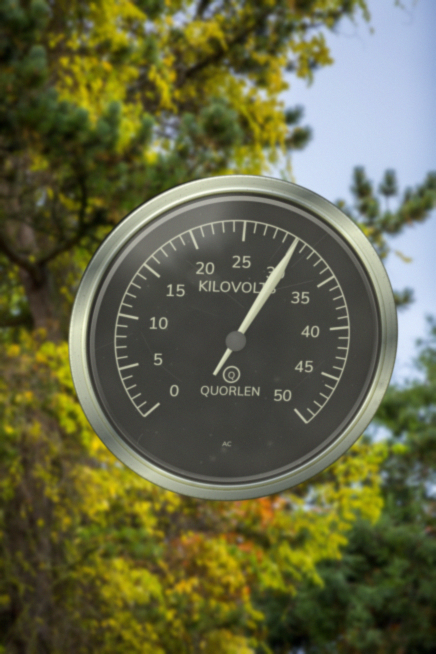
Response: 30
